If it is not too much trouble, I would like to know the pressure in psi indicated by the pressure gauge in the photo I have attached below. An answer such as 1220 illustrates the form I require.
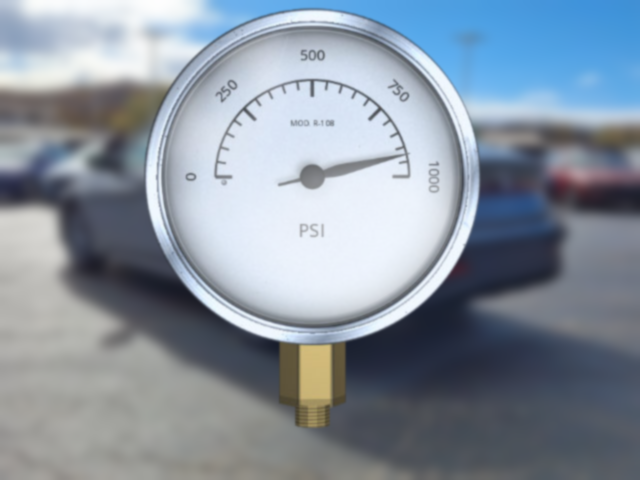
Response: 925
